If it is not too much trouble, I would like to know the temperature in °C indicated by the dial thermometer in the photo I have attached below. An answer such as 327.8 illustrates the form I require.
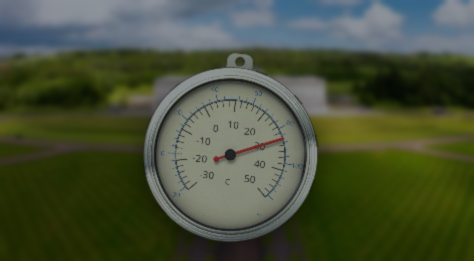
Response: 30
